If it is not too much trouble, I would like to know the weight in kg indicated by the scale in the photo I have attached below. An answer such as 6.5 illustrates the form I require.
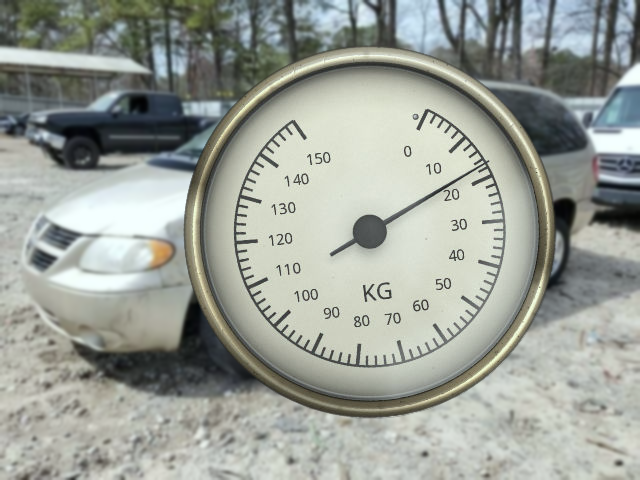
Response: 17
